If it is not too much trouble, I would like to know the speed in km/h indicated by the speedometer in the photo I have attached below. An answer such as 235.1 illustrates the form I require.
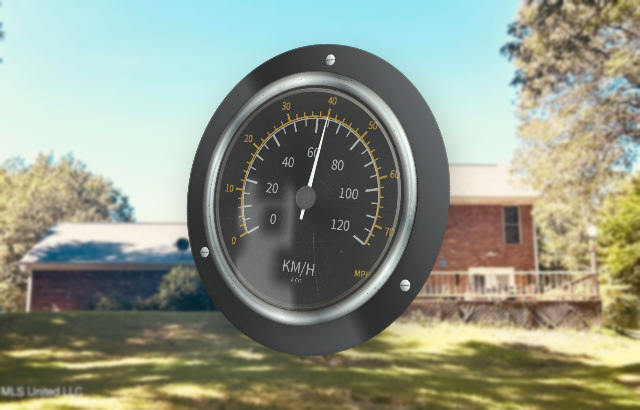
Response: 65
